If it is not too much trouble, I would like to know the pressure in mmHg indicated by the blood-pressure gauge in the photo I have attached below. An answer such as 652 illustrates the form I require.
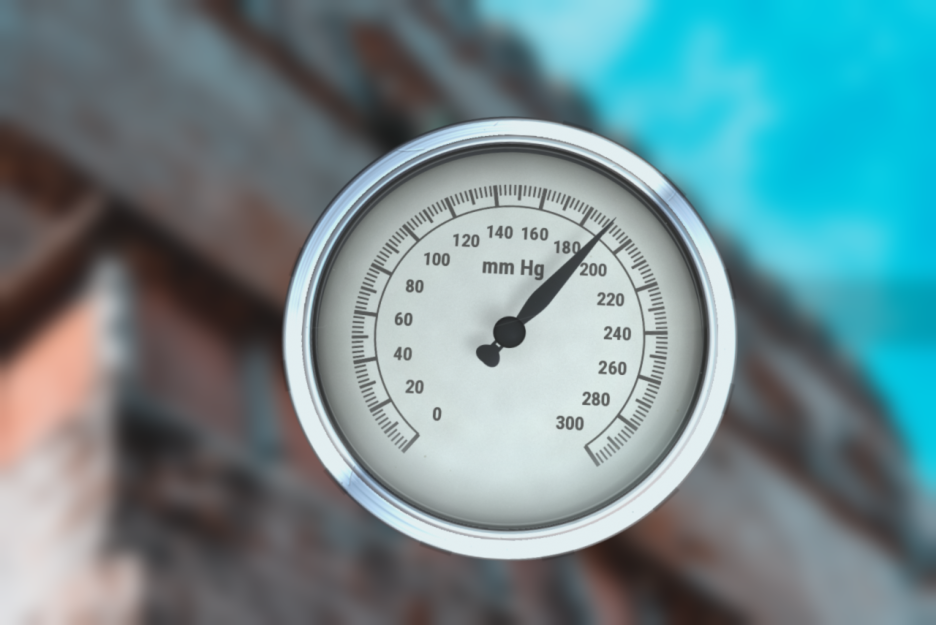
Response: 190
